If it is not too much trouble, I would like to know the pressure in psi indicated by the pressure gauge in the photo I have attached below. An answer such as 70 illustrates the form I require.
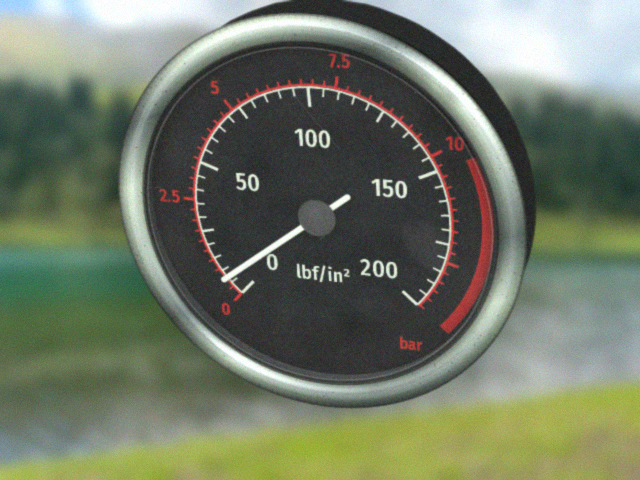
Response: 7.5
